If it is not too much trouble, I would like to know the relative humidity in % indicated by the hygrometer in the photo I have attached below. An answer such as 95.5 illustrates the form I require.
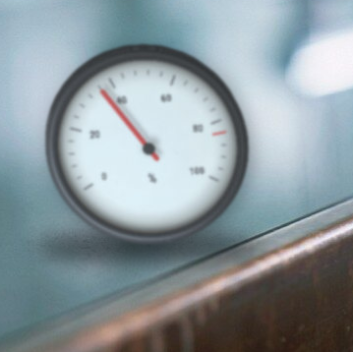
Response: 36
